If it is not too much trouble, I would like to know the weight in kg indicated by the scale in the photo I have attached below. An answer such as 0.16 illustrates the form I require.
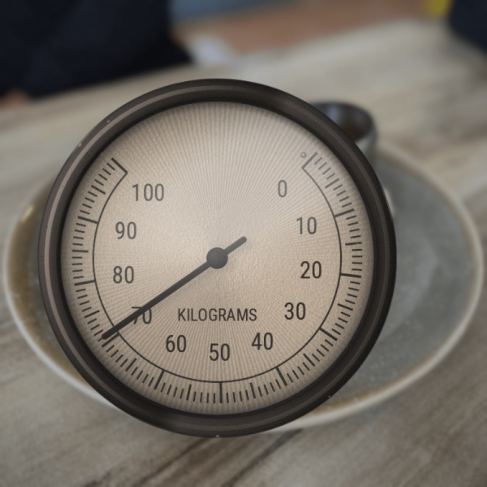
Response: 71
